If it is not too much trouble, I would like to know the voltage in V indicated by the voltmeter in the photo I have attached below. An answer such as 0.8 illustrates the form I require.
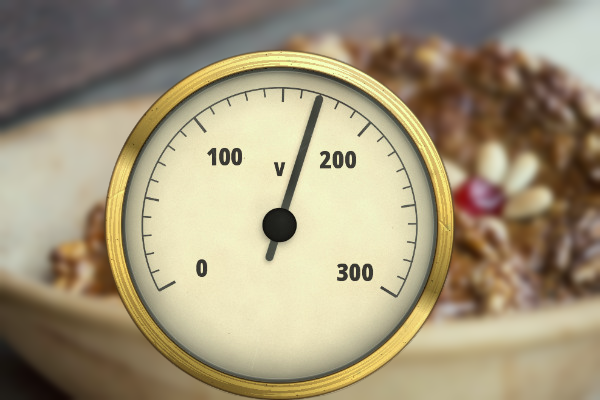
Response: 170
